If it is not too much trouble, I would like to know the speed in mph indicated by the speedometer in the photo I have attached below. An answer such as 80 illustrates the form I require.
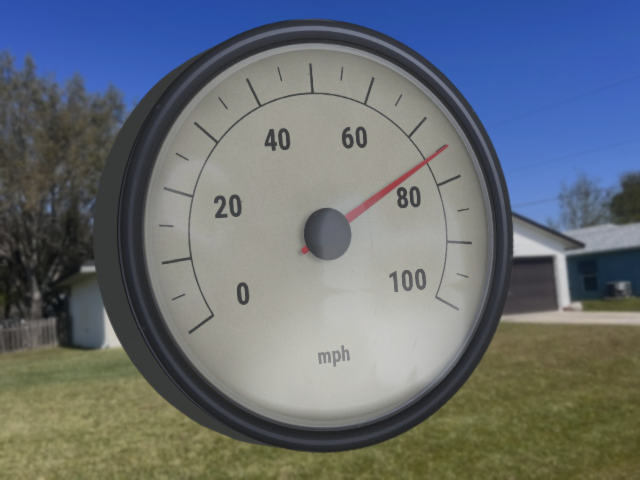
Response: 75
